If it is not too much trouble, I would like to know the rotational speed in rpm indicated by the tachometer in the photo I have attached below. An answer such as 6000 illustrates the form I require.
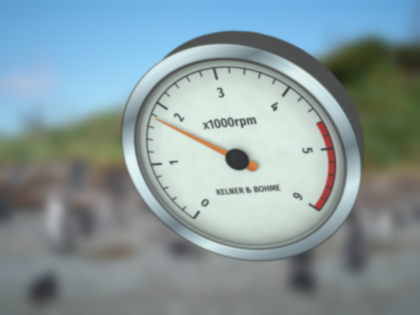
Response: 1800
